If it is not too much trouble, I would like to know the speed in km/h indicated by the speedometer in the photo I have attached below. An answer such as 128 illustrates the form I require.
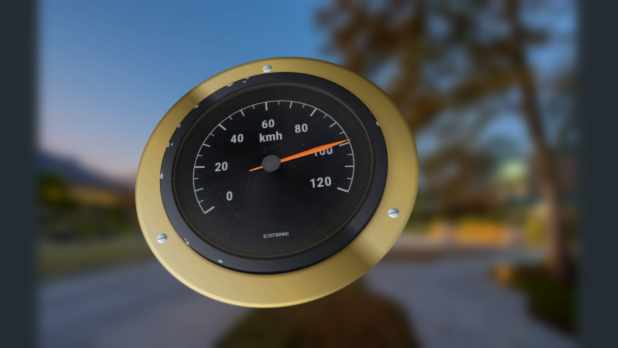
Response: 100
